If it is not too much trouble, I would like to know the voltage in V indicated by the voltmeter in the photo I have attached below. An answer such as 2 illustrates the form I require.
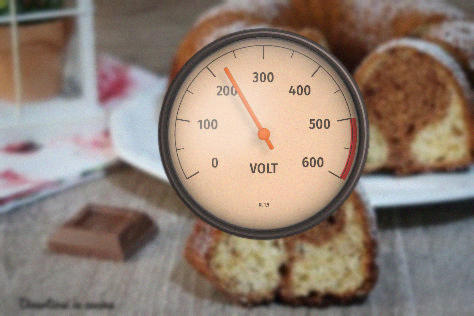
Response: 225
